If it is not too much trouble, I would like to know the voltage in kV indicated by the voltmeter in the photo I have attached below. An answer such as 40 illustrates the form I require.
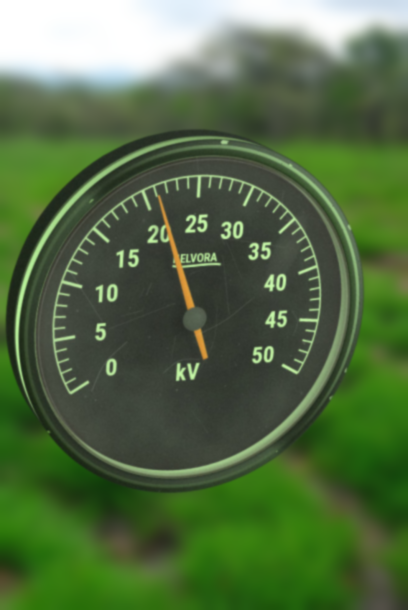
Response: 21
